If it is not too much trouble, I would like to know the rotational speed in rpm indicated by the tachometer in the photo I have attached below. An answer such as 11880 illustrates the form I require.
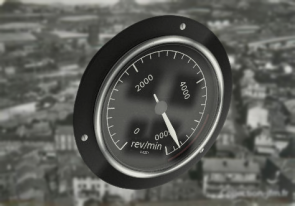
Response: 5700
